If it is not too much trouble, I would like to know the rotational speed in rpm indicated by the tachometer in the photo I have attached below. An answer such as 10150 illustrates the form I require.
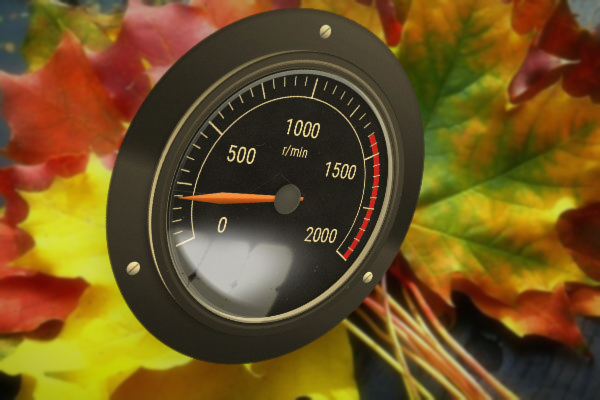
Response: 200
